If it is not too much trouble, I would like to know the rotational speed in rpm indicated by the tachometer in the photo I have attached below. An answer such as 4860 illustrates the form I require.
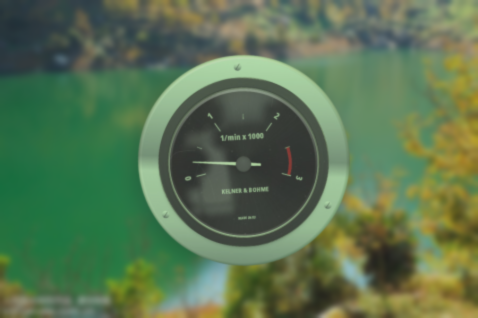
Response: 250
